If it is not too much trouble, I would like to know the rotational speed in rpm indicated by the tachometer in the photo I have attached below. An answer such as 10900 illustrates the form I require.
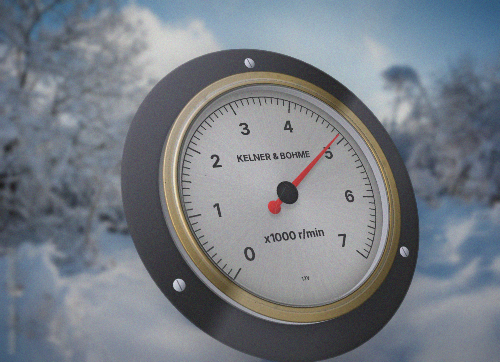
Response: 4900
